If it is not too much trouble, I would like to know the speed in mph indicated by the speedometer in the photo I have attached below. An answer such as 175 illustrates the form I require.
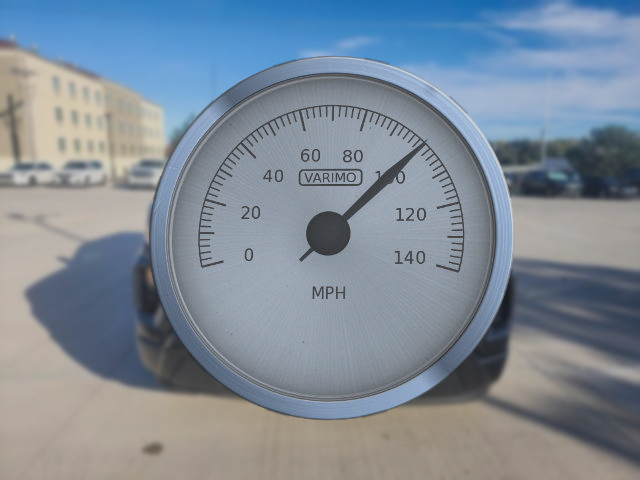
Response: 100
